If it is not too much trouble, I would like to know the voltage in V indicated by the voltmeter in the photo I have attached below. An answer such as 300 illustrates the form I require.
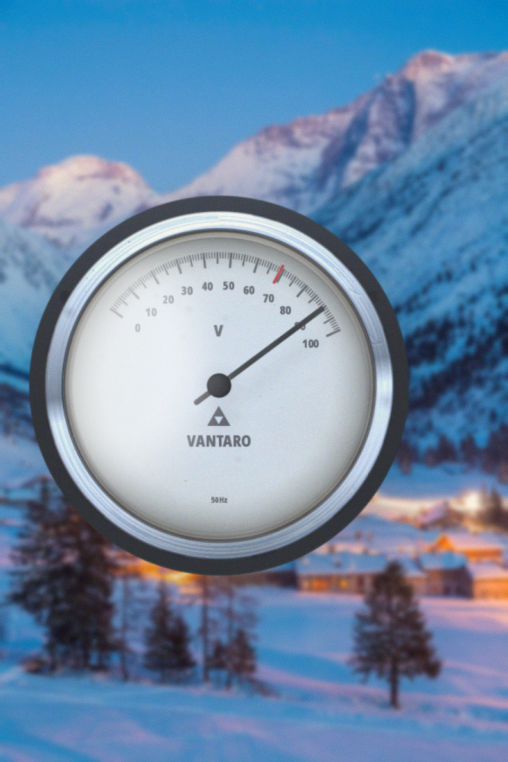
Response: 90
